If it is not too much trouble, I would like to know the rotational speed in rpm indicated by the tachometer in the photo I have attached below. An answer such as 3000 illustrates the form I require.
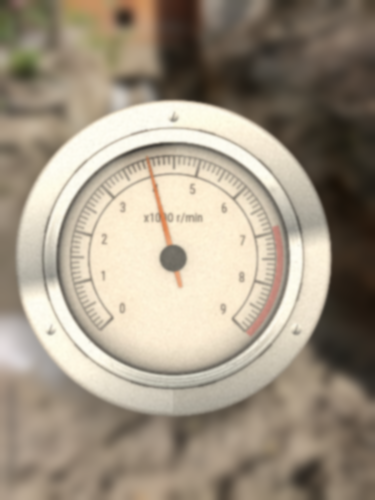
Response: 4000
